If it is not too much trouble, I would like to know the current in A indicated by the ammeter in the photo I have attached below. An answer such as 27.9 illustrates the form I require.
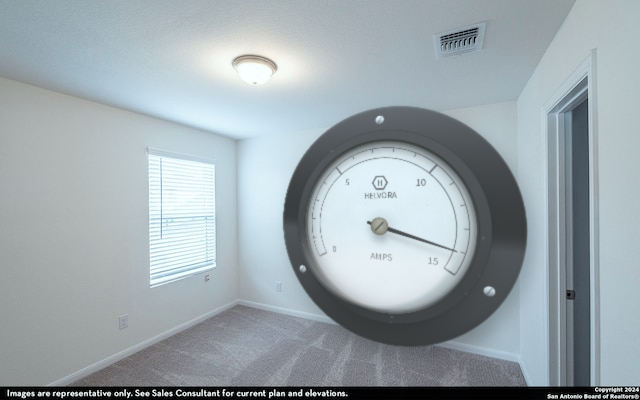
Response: 14
